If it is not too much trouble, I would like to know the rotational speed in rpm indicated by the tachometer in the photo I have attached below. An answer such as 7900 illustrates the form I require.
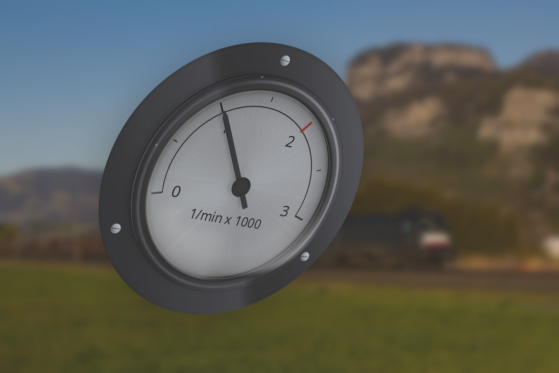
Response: 1000
